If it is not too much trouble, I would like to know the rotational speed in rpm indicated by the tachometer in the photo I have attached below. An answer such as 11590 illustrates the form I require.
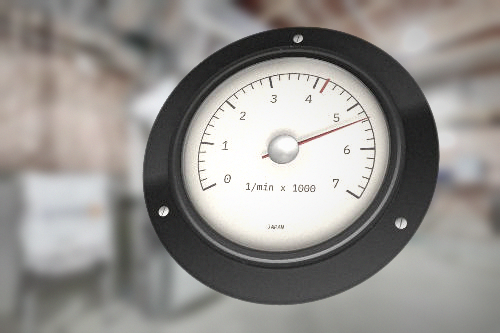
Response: 5400
